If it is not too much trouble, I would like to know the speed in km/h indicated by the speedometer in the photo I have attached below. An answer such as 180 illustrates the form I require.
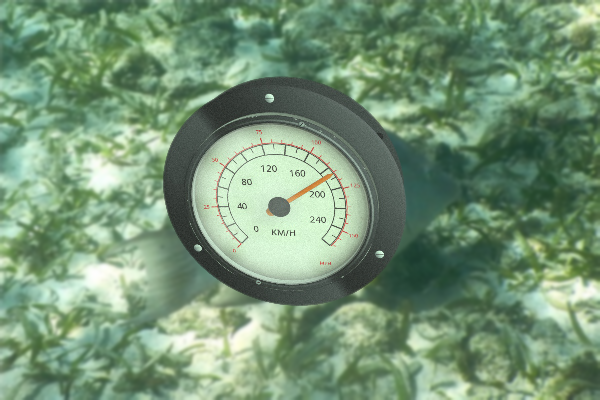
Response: 185
